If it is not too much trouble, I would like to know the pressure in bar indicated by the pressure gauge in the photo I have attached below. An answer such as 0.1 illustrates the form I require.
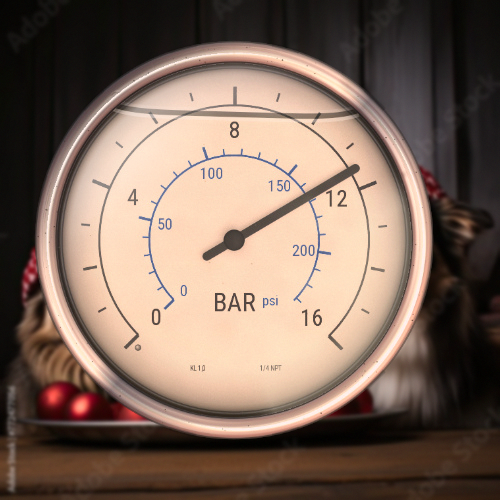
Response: 11.5
